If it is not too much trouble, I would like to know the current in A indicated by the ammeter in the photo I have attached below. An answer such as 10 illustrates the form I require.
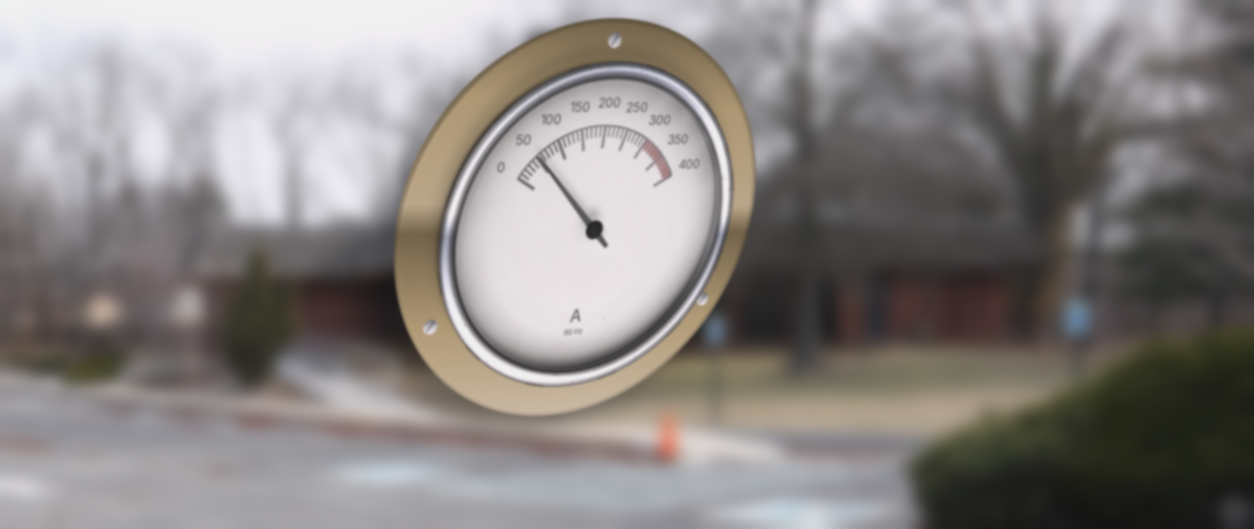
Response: 50
